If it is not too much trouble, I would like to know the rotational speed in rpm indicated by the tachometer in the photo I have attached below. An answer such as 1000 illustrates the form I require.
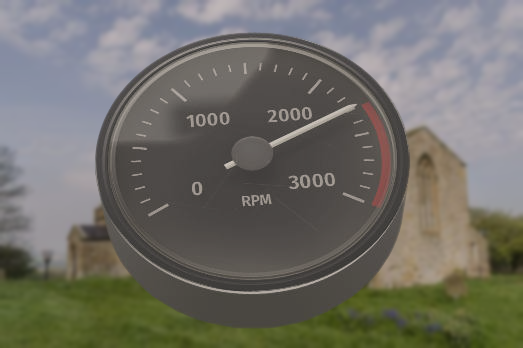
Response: 2300
